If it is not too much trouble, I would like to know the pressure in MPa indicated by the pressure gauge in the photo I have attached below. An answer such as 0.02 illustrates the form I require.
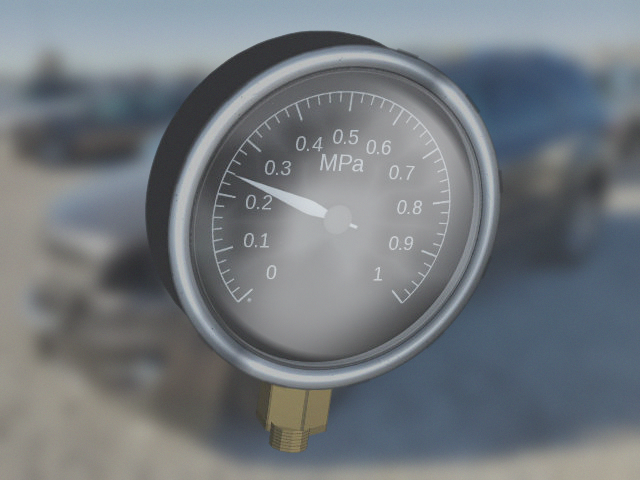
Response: 0.24
